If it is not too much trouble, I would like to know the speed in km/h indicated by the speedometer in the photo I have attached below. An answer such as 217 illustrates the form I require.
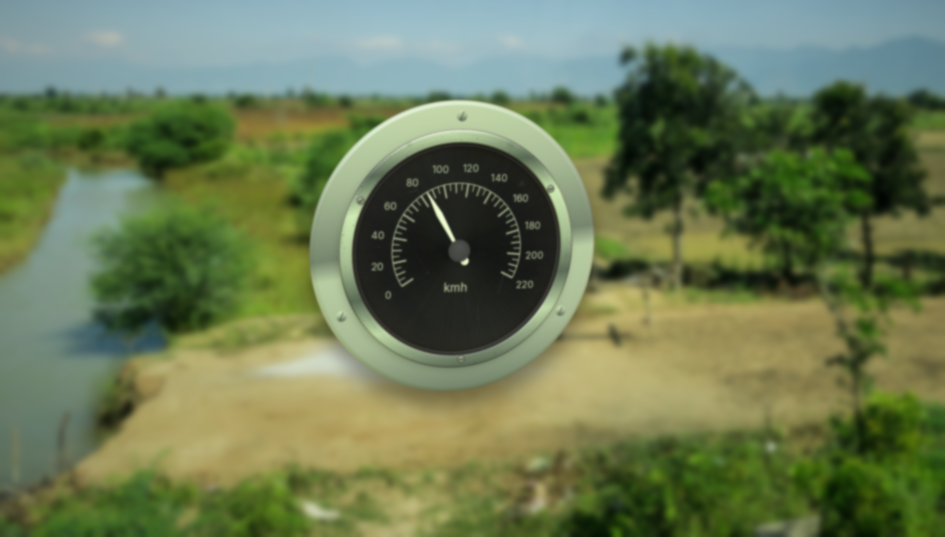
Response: 85
